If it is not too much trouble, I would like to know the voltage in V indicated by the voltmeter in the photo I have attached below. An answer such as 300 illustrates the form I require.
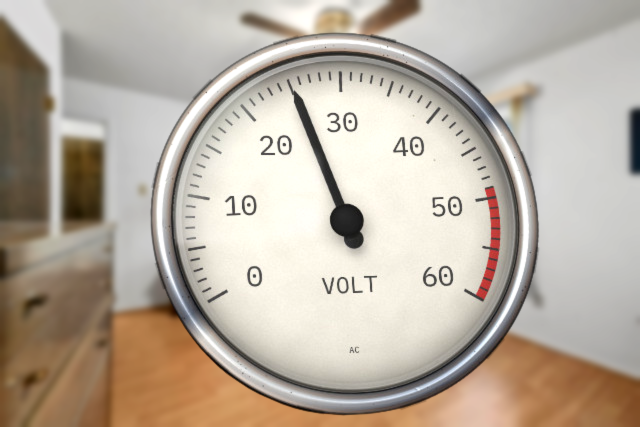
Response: 25
